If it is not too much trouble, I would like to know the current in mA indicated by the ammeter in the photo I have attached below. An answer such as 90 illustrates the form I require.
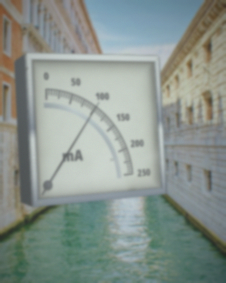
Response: 100
